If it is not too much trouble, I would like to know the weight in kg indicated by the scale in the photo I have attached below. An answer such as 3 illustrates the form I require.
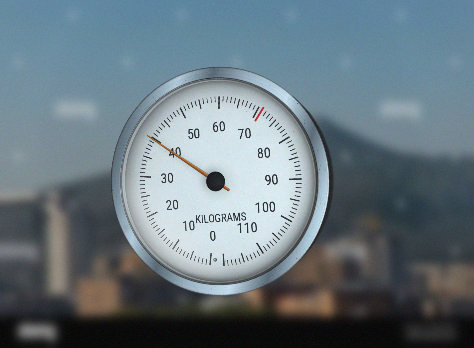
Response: 40
